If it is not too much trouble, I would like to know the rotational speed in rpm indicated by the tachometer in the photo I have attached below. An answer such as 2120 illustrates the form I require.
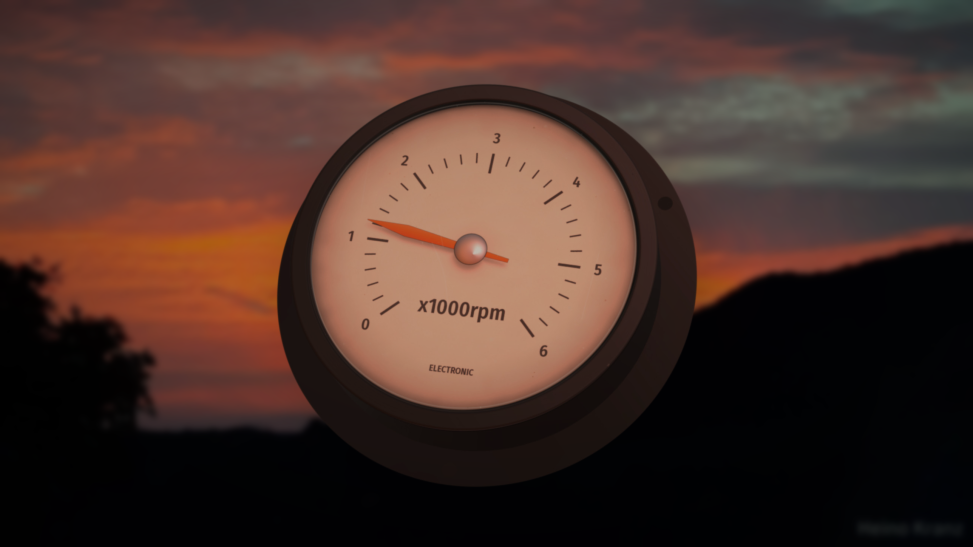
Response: 1200
